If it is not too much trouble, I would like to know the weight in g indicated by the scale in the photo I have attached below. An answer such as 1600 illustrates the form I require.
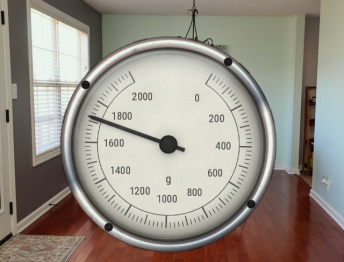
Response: 1720
